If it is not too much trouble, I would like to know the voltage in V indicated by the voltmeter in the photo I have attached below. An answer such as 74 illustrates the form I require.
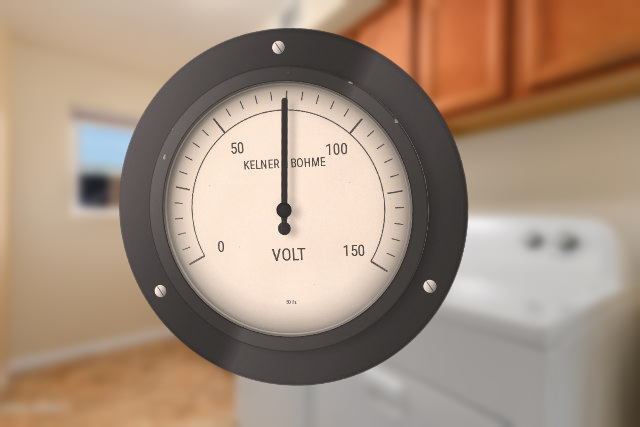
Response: 75
